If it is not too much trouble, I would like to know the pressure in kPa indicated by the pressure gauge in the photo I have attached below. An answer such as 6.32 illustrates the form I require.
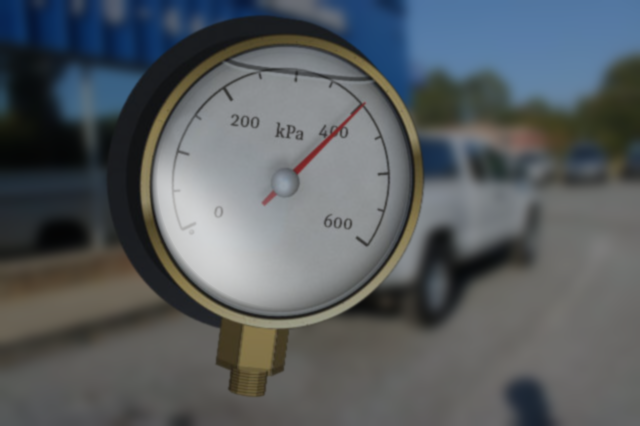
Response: 400
